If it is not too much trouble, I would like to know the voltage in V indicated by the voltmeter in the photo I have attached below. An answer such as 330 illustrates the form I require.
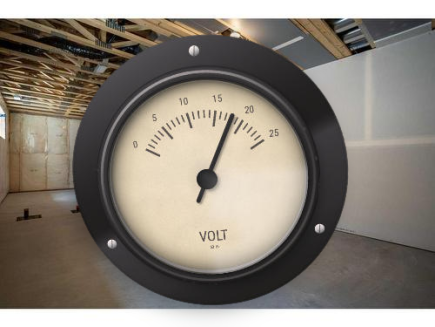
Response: 18
